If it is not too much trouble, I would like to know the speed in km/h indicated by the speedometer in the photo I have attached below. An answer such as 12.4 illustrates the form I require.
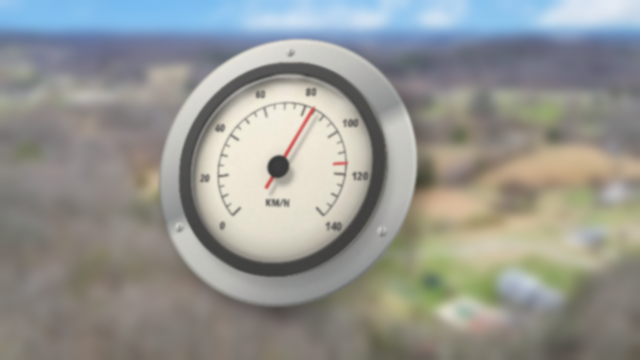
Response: 85
